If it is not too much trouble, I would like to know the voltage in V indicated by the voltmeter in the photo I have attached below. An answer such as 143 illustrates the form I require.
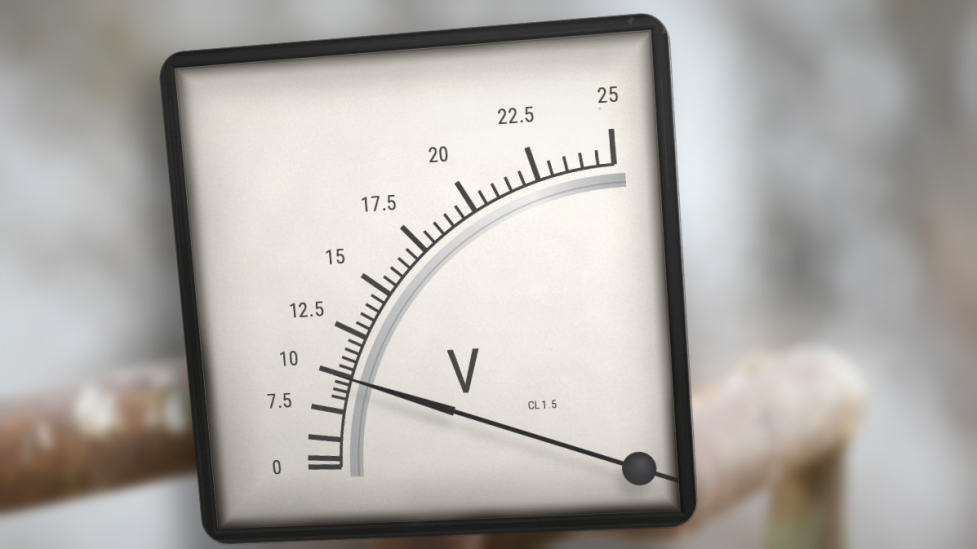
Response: 10
